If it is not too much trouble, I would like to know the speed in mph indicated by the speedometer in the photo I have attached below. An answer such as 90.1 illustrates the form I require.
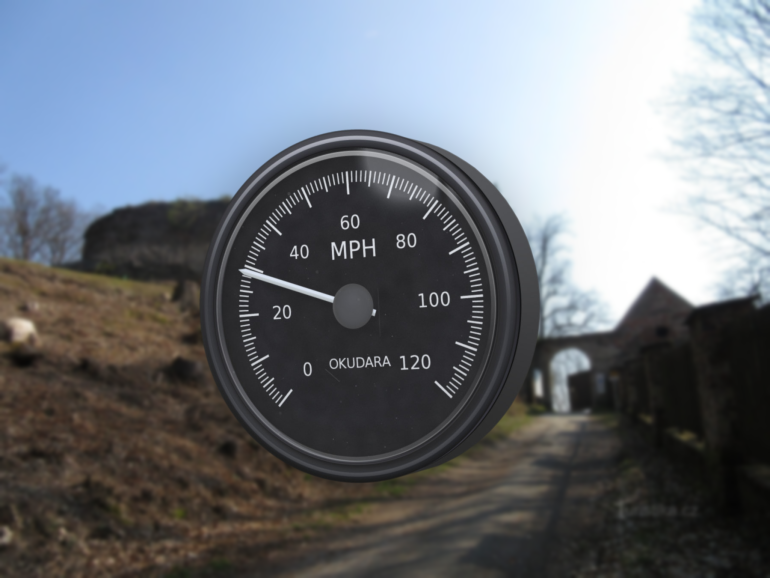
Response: 29
